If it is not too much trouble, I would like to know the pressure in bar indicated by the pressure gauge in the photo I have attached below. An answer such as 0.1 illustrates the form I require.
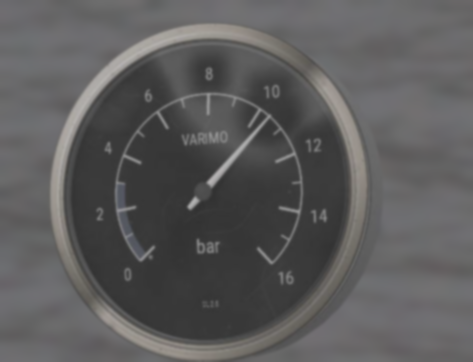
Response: 10.5
